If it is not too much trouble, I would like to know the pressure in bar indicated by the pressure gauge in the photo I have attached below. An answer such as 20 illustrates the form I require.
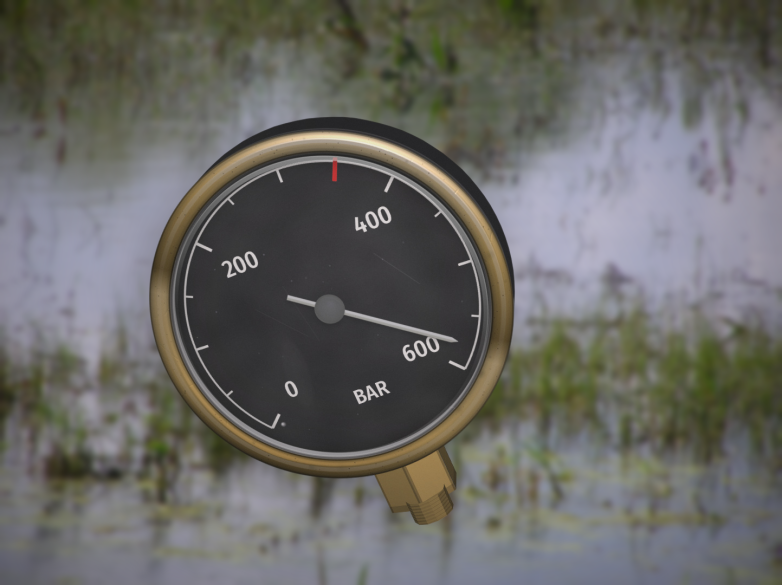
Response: 575
